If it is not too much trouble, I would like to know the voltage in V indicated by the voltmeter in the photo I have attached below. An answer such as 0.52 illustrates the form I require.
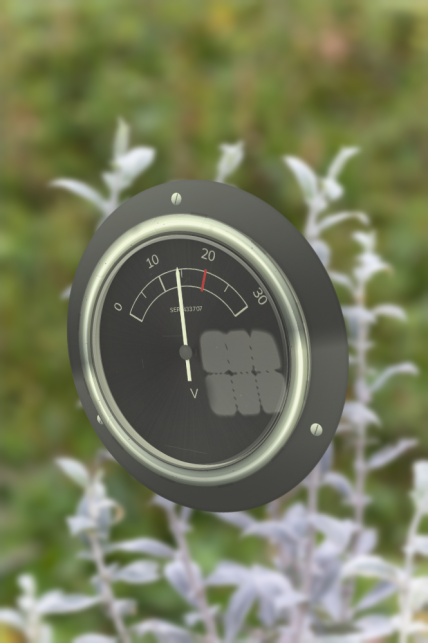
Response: 15
